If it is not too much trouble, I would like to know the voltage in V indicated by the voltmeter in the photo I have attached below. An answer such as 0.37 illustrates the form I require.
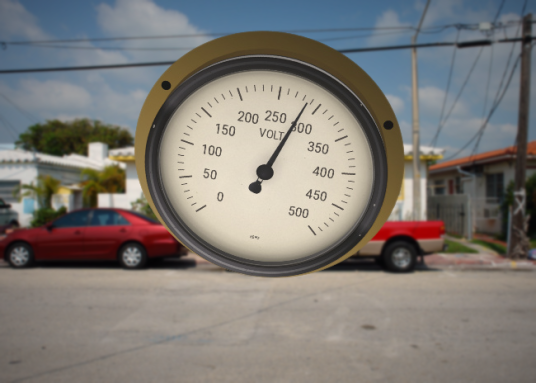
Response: 285
